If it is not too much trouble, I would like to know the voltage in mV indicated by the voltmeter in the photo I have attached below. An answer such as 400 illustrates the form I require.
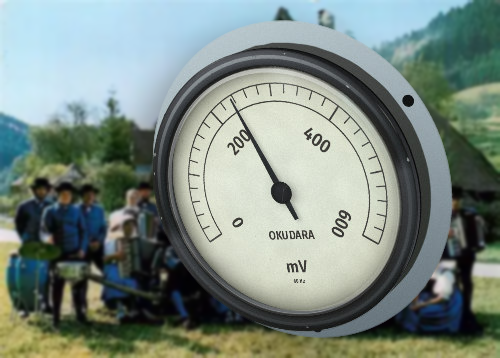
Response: 240
